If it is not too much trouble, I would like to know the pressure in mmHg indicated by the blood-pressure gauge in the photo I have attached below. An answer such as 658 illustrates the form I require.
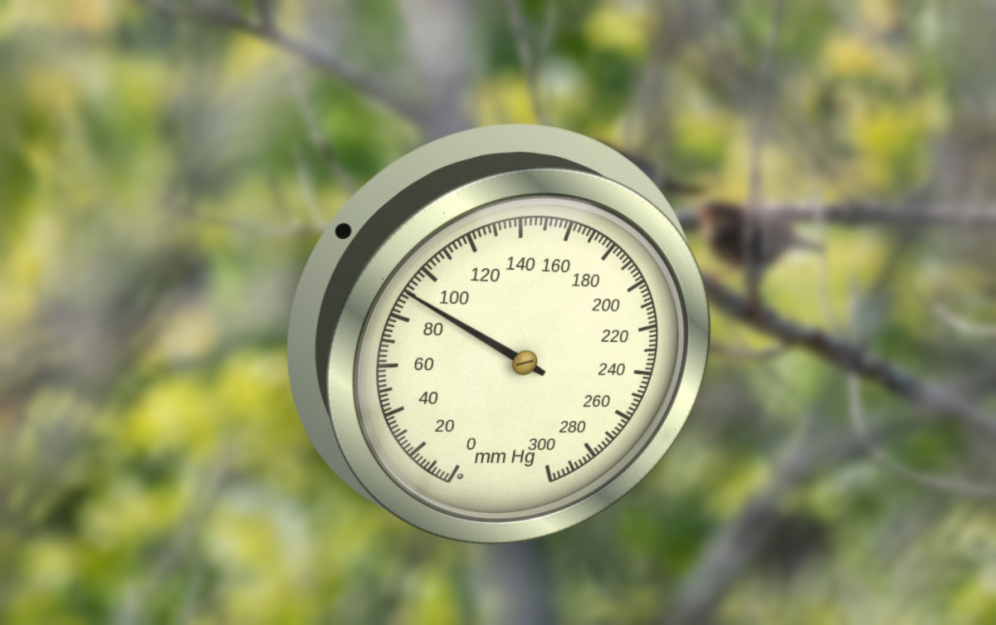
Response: 90
